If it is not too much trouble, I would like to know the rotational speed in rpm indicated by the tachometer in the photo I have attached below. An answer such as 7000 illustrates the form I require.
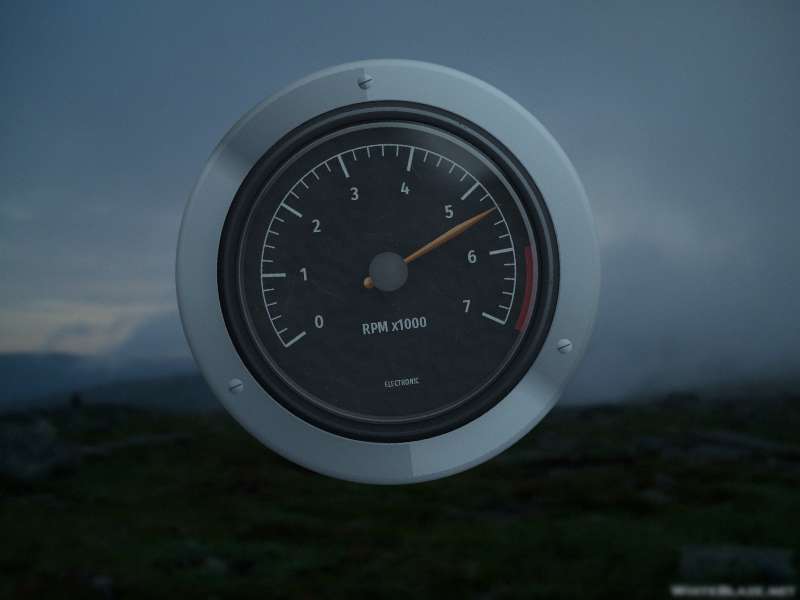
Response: 5400
